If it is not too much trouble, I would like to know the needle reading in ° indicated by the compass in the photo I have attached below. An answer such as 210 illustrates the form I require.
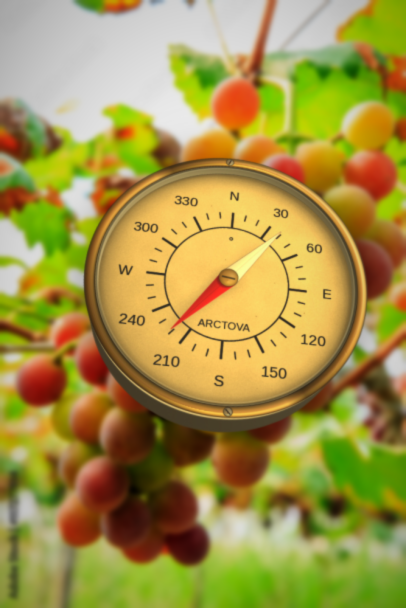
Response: 220
